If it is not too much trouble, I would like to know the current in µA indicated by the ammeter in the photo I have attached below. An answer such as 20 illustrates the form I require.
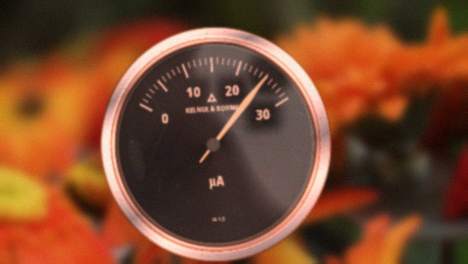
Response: 25
